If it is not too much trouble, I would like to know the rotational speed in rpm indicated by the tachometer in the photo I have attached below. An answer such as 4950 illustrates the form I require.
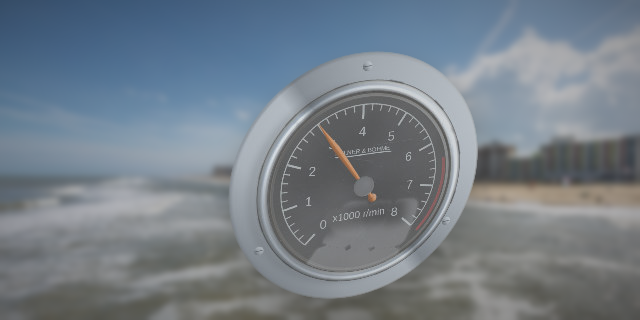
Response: 3000
